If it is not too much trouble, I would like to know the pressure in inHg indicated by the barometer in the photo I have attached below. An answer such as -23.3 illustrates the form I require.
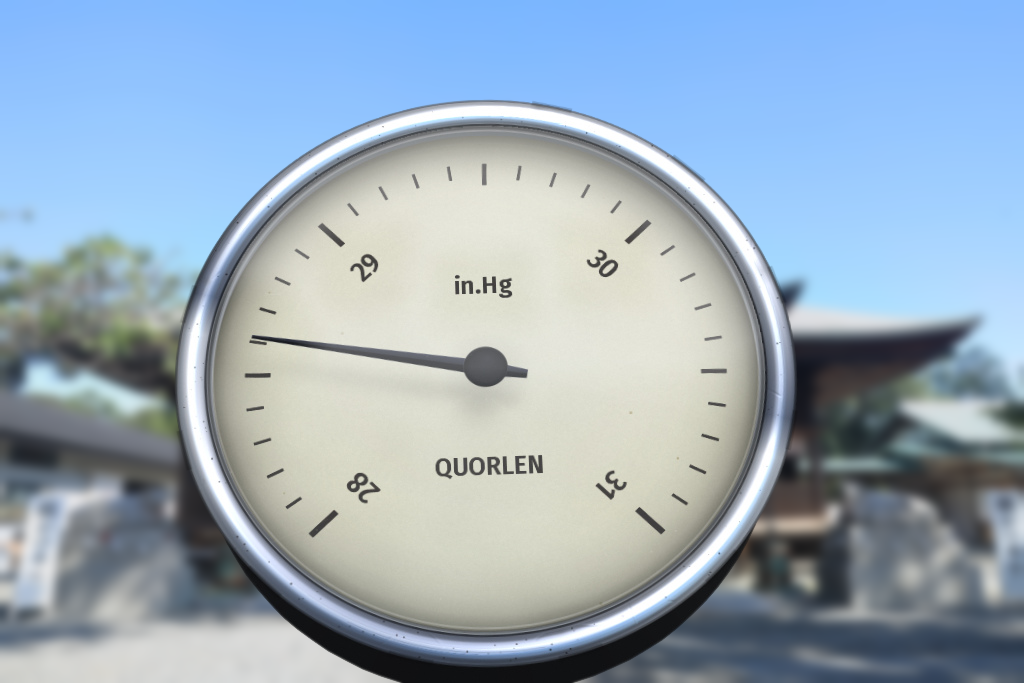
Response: 28.6
